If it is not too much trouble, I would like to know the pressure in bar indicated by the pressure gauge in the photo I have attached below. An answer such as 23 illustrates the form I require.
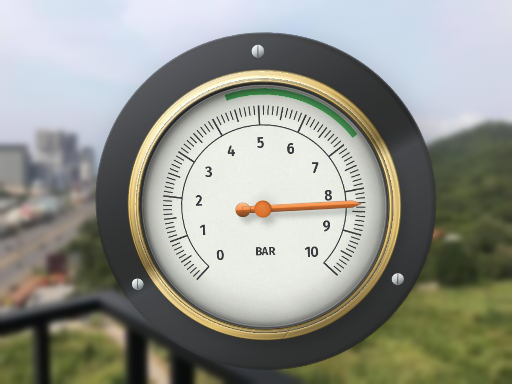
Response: 8.3
